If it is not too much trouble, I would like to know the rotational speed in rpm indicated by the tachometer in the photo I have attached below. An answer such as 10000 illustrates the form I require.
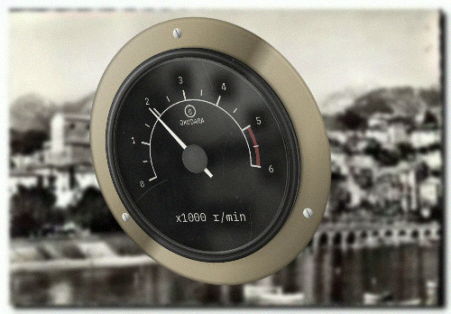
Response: 2000
